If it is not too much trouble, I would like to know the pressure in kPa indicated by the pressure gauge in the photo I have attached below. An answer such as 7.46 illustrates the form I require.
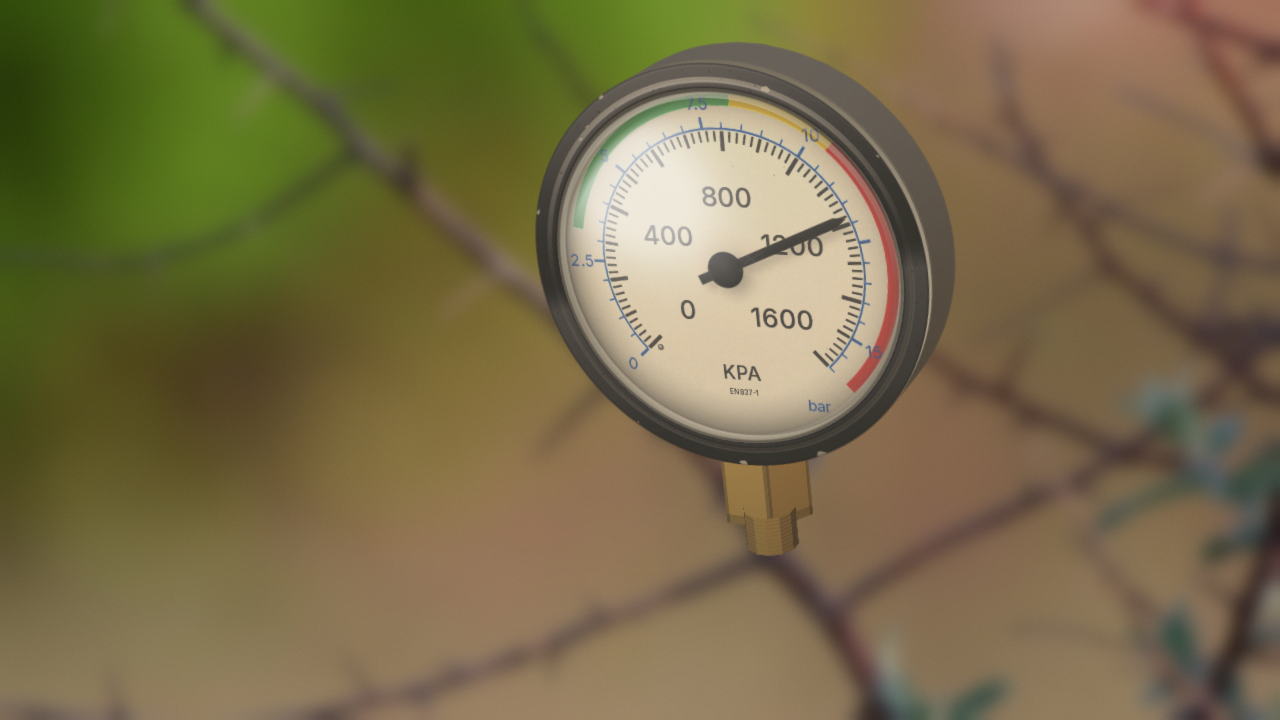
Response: 1180
